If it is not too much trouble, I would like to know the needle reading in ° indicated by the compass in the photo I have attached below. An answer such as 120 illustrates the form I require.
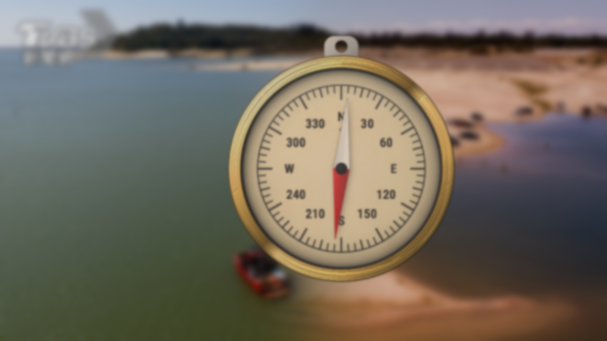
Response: 185
